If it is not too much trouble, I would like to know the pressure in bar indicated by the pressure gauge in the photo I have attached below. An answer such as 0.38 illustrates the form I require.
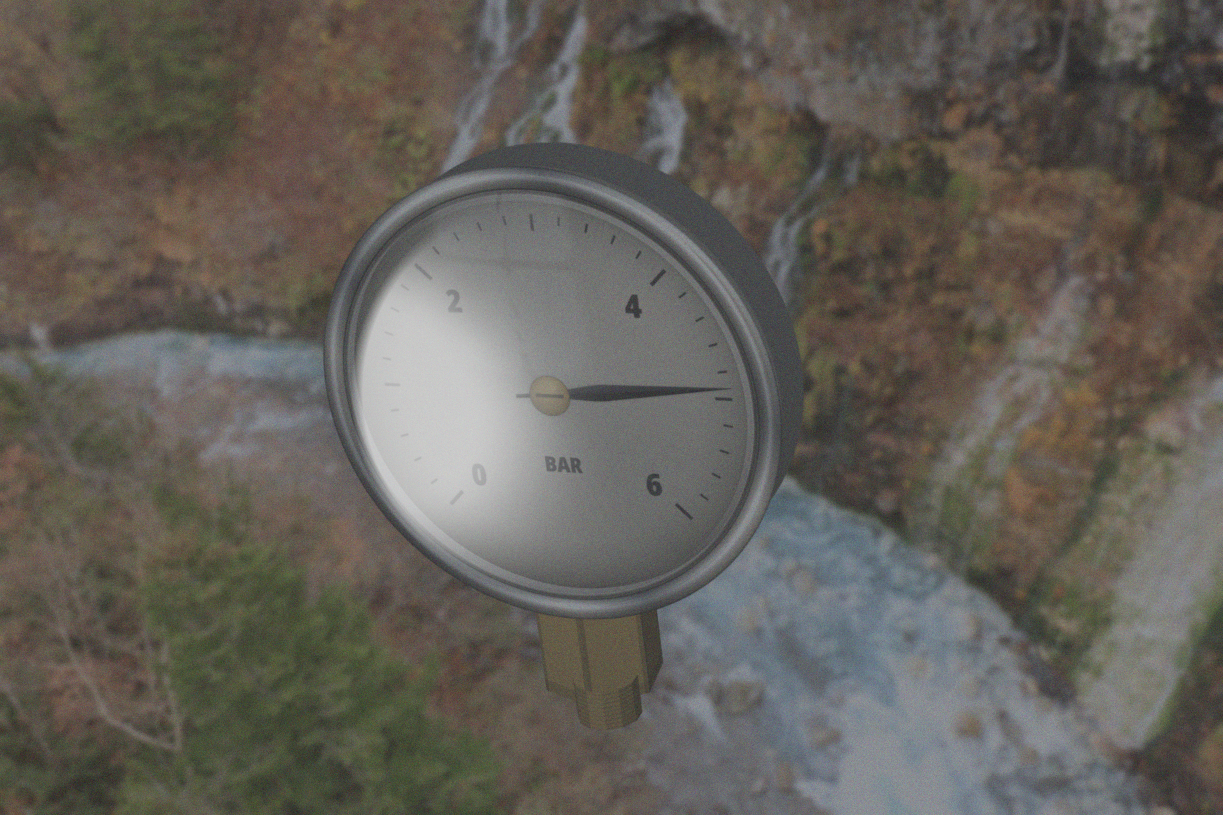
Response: 4.9
